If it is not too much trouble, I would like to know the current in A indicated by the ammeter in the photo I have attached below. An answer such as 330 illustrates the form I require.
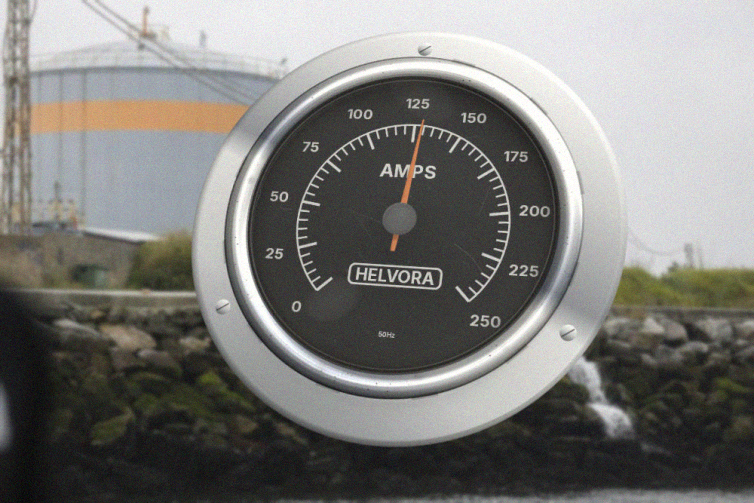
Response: 130
